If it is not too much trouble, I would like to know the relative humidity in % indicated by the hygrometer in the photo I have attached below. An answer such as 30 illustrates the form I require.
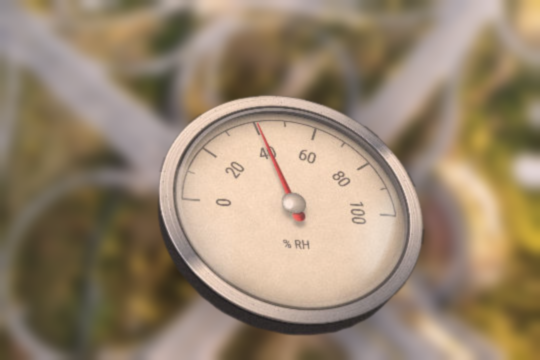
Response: 40
